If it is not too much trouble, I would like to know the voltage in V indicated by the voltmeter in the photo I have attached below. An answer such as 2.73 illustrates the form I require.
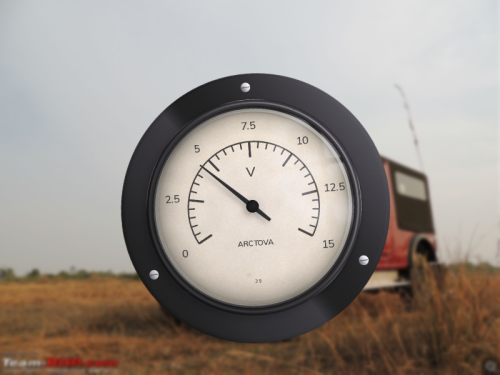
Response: 4.5
